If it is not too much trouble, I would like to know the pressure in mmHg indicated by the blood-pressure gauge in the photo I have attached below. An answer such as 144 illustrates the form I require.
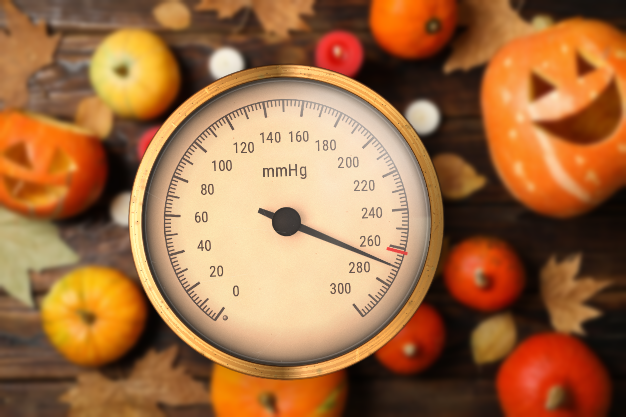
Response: 270
